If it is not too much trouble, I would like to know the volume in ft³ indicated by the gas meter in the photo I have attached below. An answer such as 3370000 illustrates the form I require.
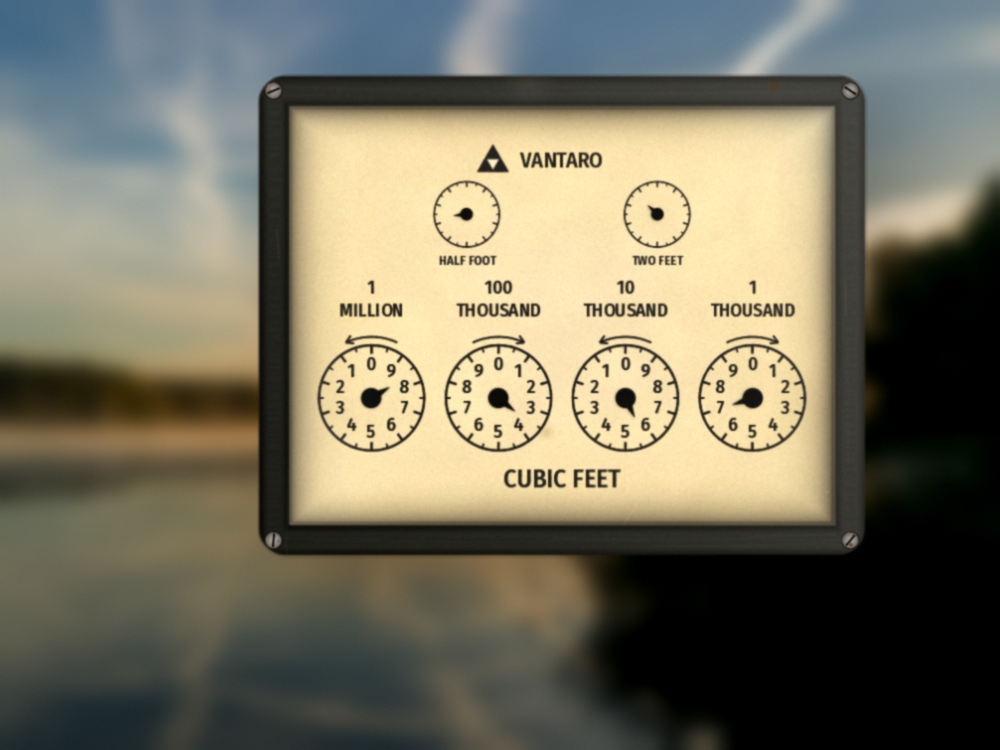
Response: 835700
